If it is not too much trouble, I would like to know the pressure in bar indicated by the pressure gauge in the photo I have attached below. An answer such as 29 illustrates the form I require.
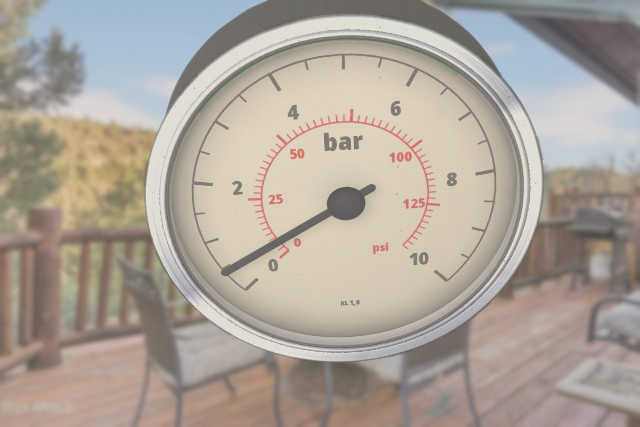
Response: 0.5
